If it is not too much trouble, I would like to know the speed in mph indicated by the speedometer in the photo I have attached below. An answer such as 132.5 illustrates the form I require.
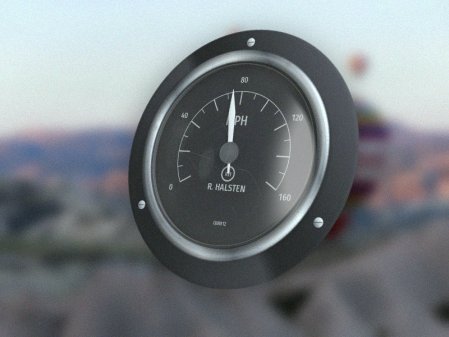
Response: 75
